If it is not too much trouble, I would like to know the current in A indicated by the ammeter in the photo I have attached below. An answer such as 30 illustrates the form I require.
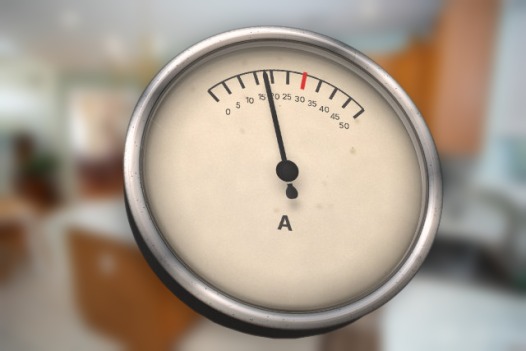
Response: 17.5
